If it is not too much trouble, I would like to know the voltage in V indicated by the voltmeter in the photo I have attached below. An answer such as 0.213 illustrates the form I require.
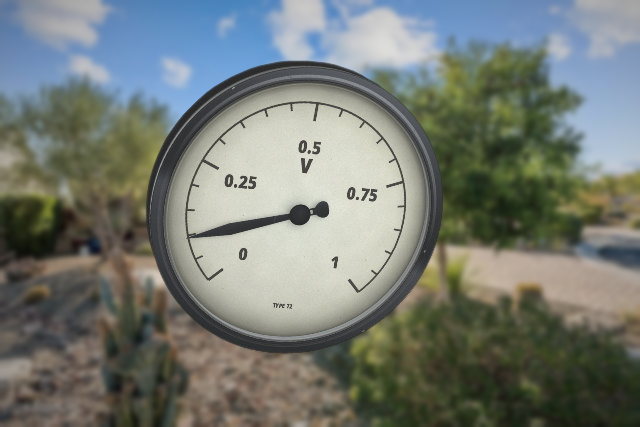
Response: 0.1
